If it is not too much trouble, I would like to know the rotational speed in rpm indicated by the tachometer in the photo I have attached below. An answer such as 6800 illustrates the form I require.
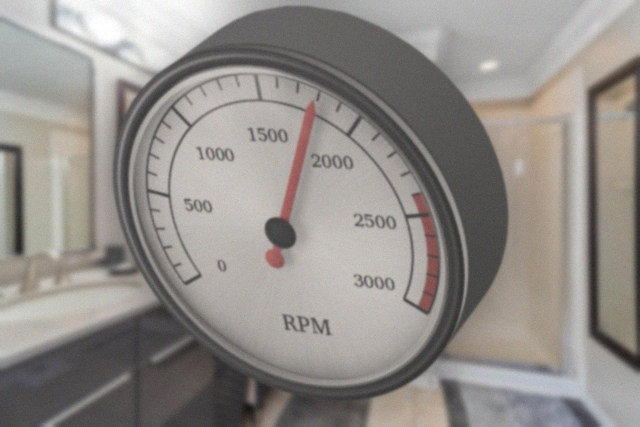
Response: 1800
